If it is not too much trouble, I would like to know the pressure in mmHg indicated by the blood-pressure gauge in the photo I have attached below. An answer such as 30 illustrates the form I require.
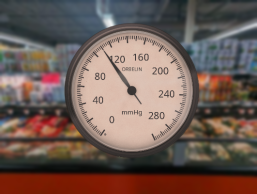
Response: 110
